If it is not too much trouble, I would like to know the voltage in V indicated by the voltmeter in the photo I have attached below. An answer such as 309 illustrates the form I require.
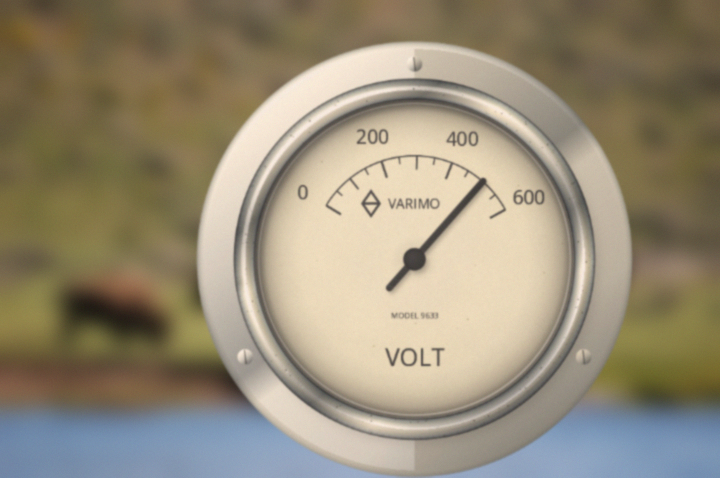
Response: 500
